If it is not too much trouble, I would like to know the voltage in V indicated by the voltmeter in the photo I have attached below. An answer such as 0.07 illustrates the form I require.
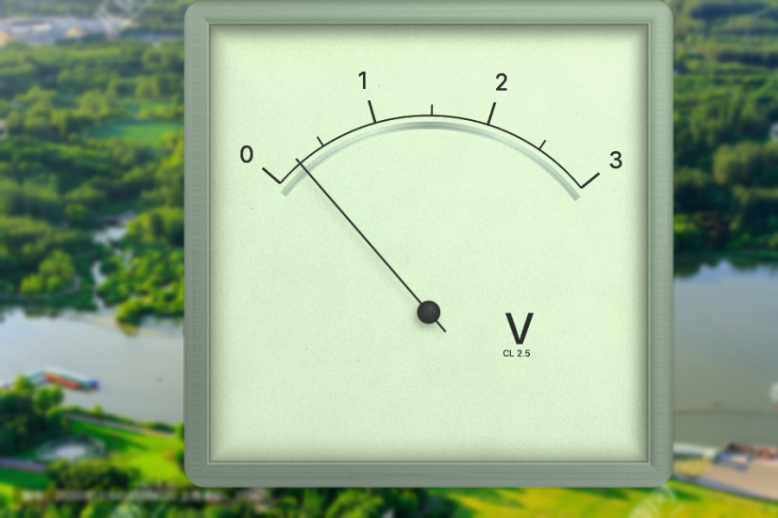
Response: 0.25
